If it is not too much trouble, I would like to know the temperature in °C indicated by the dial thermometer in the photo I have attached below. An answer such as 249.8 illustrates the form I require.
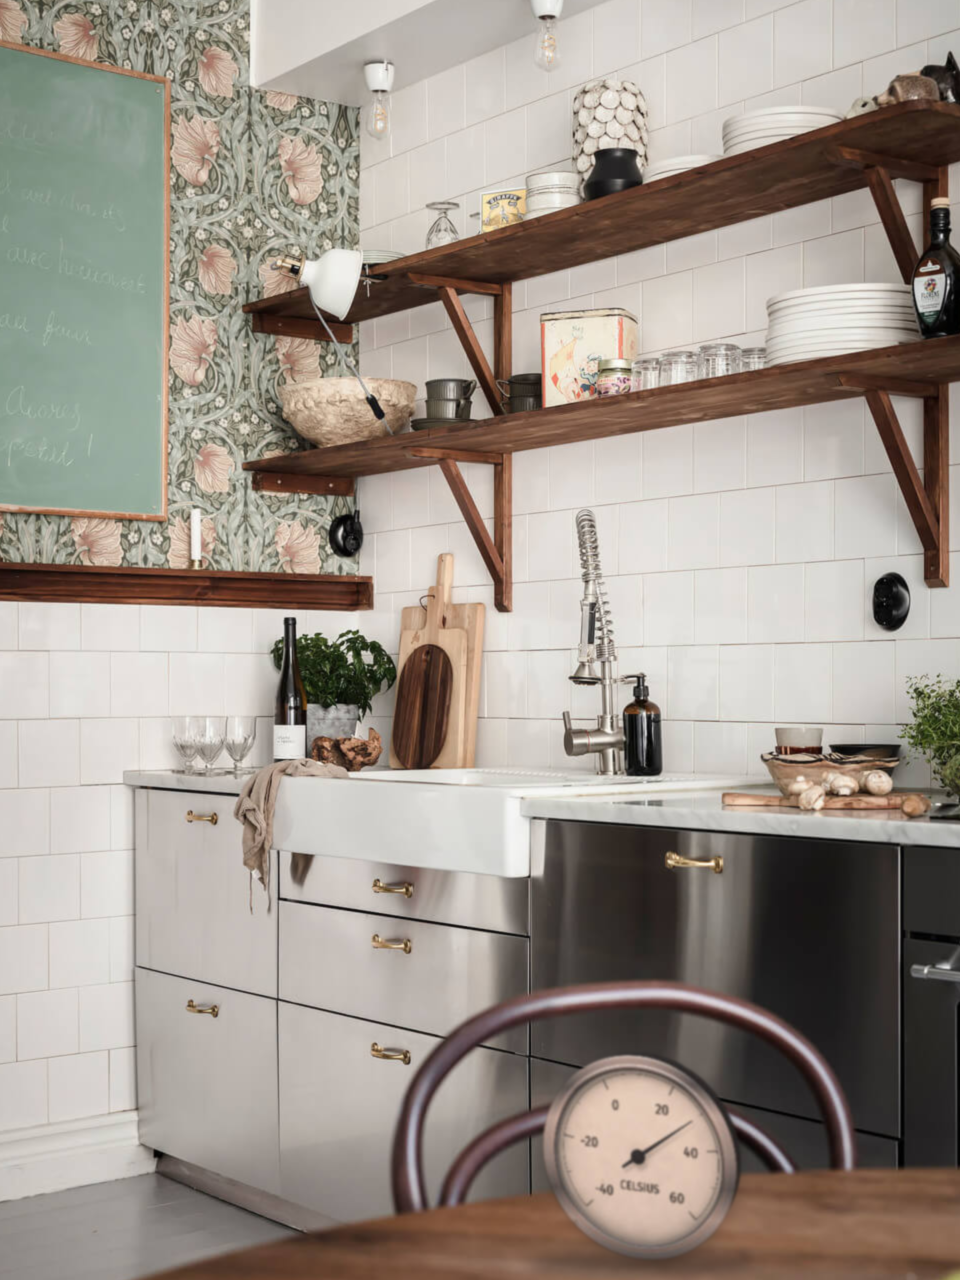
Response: 30
